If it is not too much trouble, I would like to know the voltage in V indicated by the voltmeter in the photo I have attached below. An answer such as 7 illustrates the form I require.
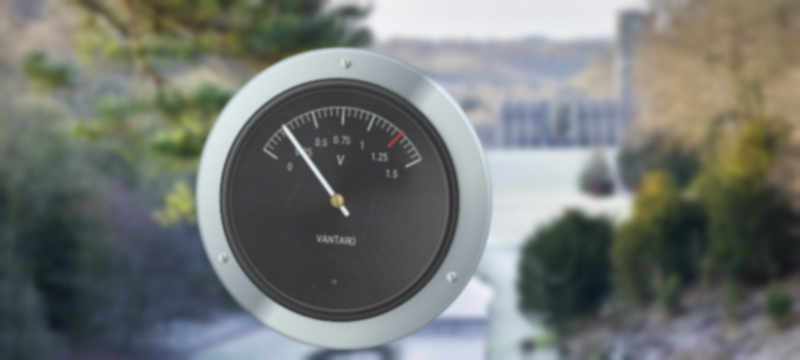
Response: 0.25
